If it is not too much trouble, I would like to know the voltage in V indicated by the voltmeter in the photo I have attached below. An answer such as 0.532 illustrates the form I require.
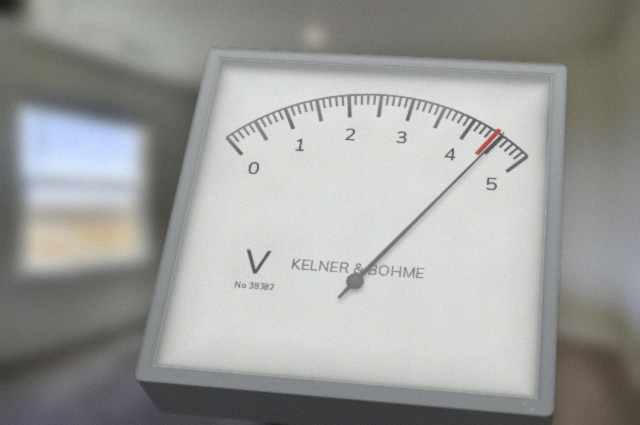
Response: 4.5
